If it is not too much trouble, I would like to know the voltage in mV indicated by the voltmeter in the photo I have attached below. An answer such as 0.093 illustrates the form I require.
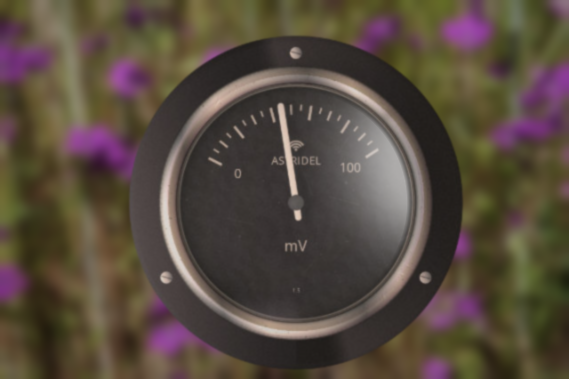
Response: 45
